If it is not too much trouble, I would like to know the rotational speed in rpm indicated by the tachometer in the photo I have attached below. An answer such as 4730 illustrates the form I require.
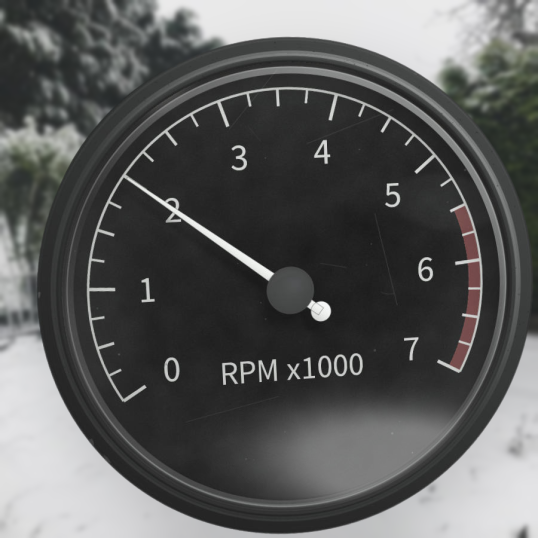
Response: 2000
